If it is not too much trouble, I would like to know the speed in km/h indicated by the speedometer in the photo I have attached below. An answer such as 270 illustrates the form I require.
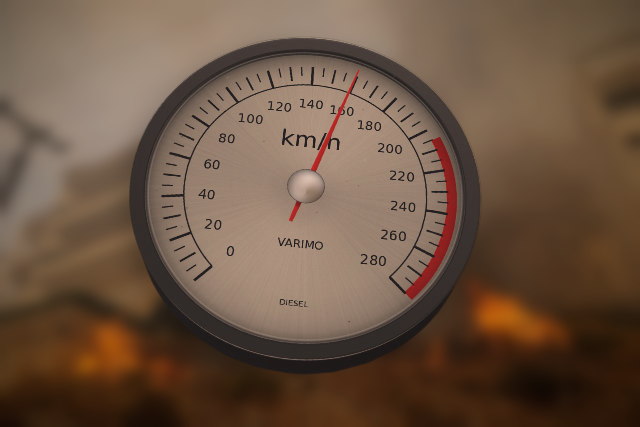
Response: 160
